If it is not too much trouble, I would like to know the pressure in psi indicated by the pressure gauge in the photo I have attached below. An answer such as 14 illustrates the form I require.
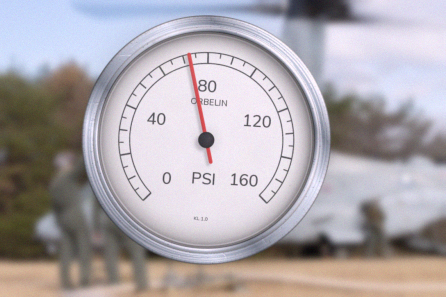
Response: 72.5
